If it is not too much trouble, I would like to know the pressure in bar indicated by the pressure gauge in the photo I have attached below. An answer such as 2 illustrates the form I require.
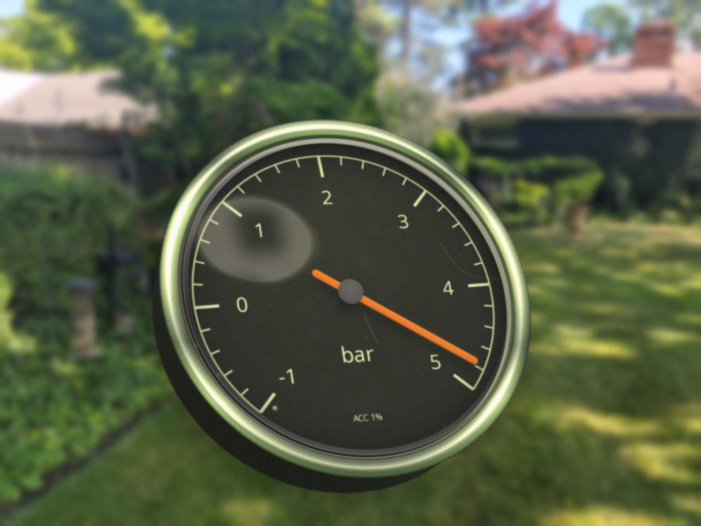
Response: 4.8
